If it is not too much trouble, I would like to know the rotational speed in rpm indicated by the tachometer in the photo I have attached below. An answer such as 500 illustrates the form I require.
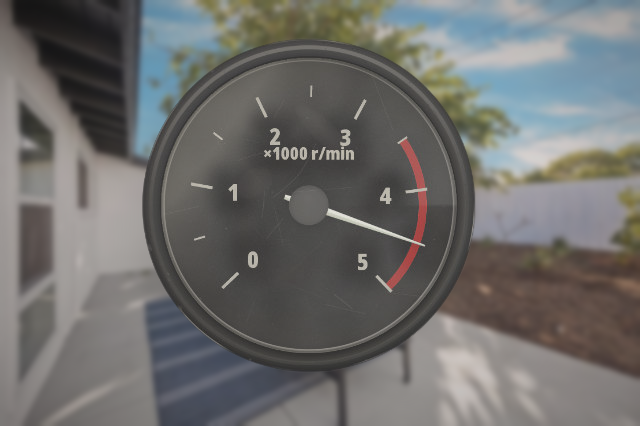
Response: 4500
